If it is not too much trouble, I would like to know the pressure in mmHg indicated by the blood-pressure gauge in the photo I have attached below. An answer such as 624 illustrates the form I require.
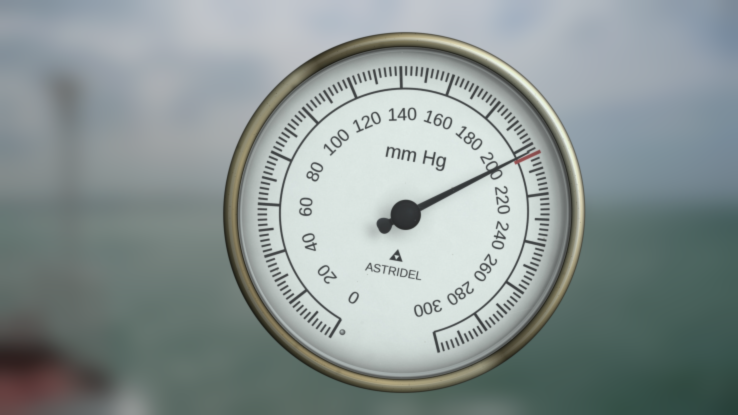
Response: 202
